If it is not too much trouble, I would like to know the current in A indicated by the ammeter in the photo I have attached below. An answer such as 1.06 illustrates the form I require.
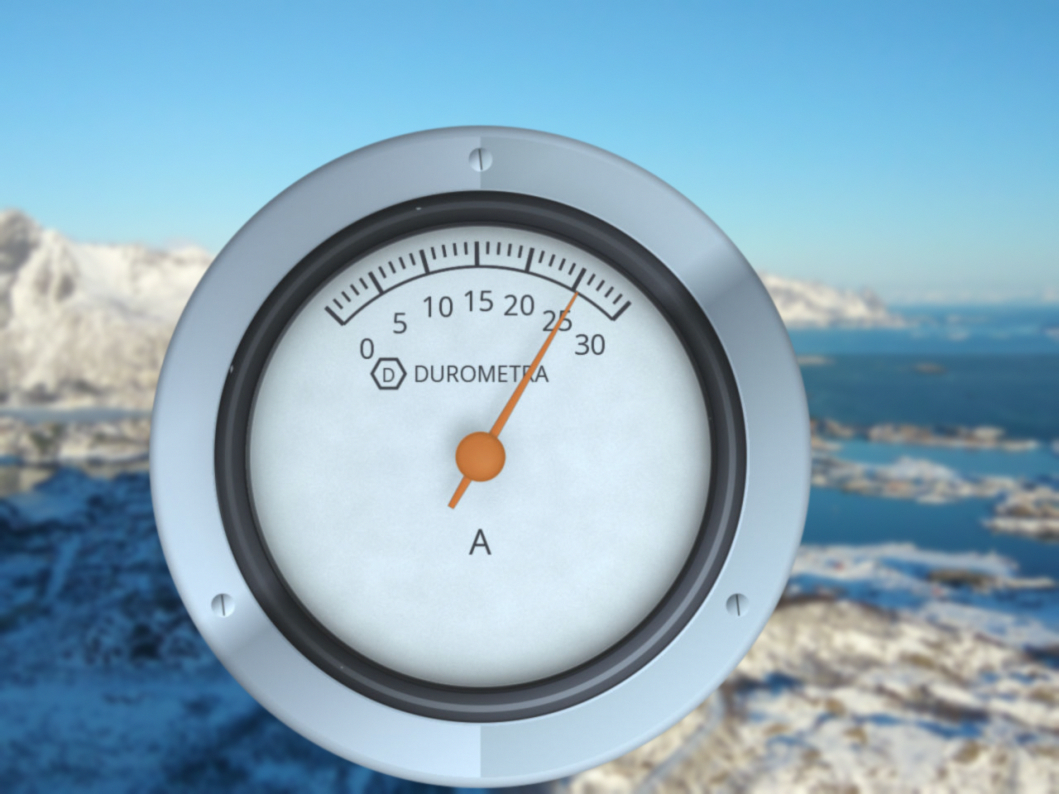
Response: 25.5
